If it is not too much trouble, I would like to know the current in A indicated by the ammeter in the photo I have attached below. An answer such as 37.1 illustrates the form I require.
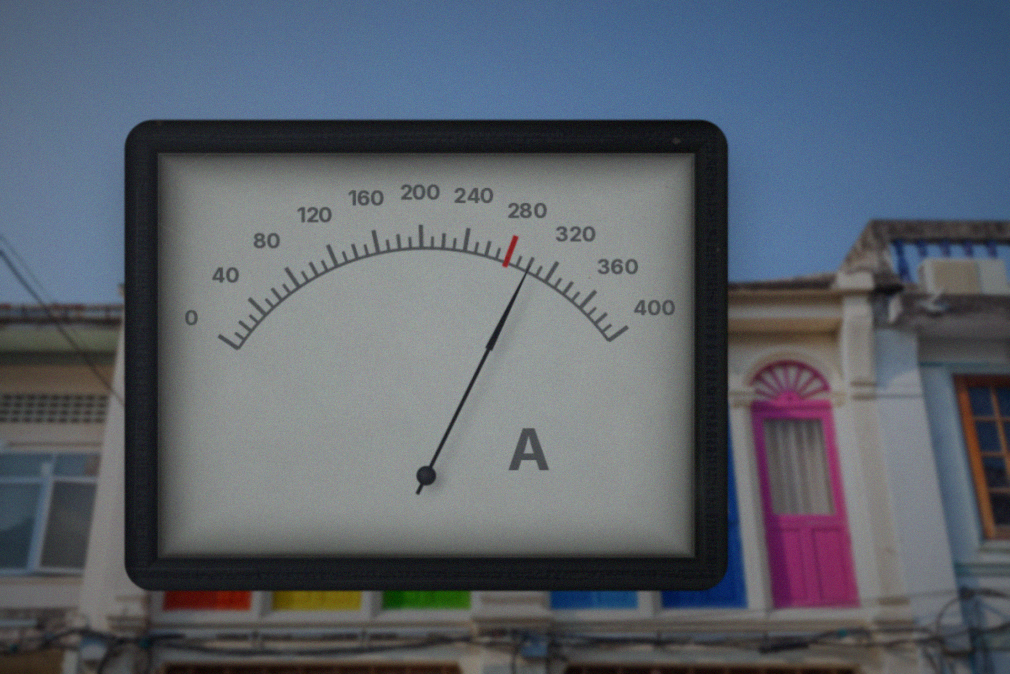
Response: 300
